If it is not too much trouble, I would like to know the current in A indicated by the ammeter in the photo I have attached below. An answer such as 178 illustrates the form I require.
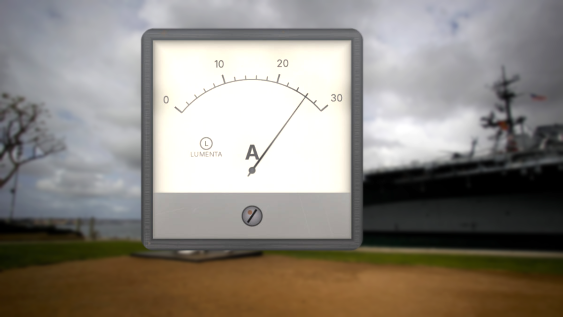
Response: 26
